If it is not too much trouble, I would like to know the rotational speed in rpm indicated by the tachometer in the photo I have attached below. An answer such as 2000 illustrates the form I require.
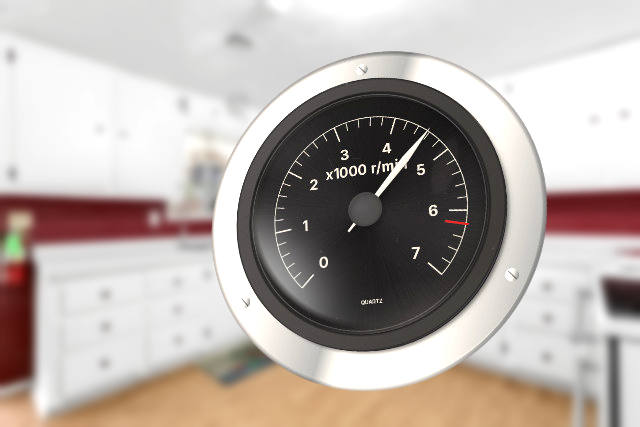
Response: 4600
